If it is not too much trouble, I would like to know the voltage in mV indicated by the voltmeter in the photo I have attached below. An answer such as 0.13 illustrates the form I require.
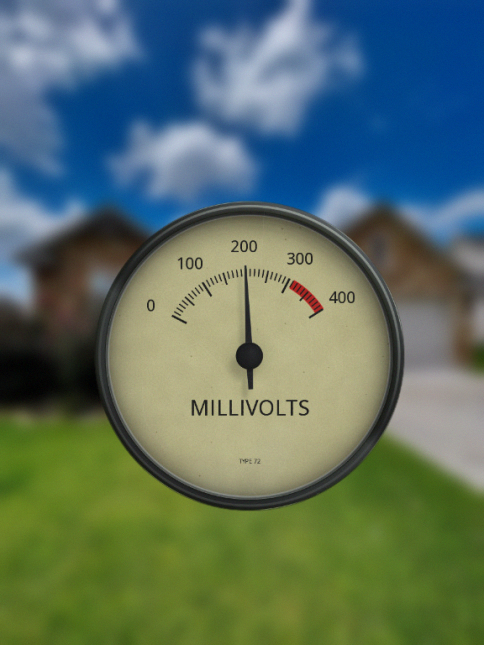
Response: 200
